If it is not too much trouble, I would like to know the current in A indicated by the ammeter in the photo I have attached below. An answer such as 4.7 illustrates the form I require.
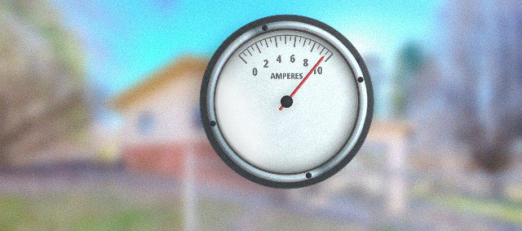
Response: 9.5
